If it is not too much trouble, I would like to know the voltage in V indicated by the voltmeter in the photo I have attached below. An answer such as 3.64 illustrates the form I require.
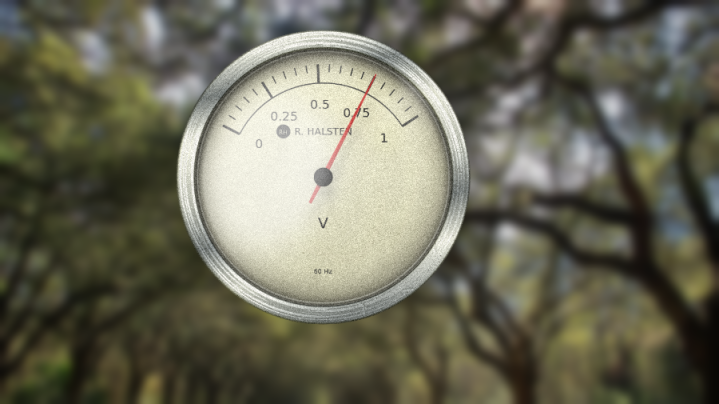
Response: 0.75
